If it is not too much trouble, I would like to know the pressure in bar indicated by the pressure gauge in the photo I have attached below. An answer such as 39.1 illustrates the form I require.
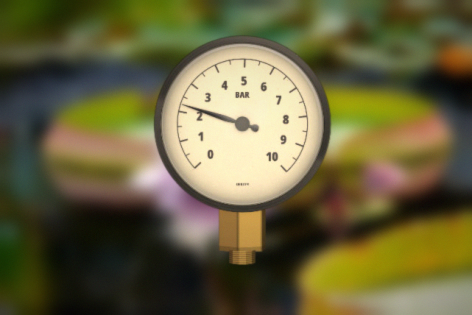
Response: 2.25
